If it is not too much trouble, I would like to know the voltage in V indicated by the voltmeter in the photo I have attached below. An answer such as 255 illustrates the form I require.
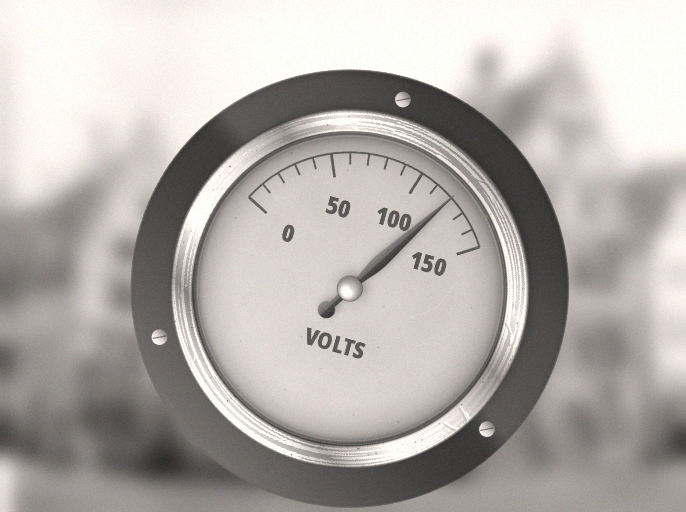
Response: 120
